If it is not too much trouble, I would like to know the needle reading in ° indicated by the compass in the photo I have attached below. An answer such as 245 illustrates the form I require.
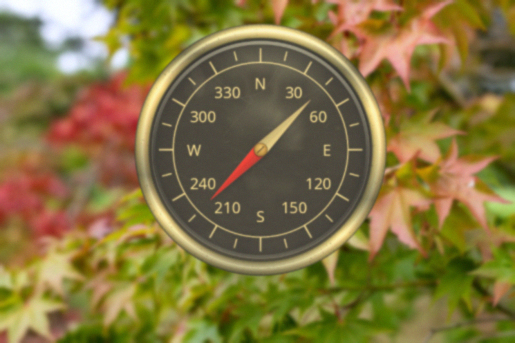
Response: 225
